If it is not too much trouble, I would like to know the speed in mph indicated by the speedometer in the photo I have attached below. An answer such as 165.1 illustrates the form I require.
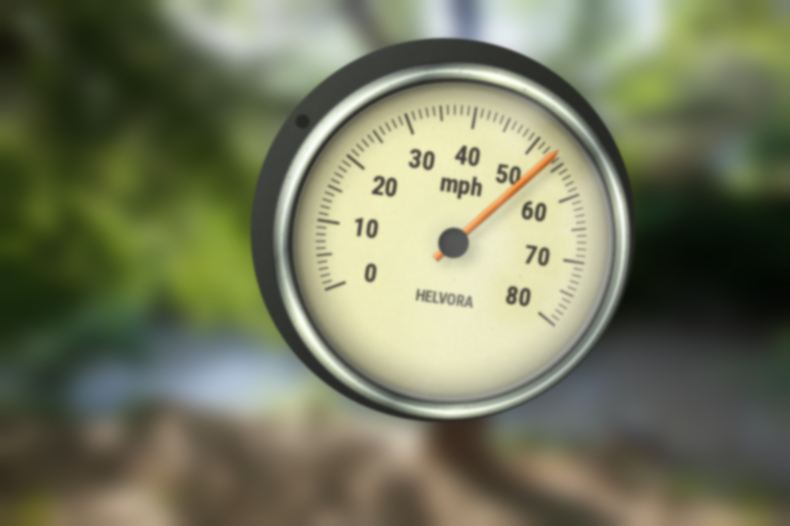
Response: 53
